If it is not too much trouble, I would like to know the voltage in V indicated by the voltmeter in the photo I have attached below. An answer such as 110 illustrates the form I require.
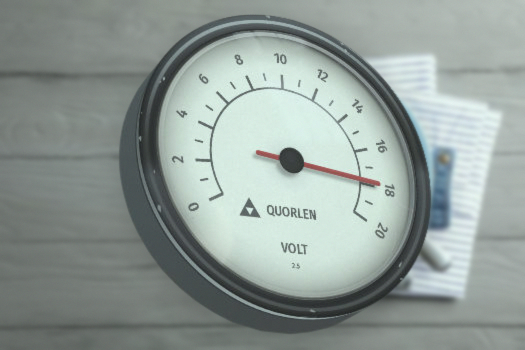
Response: 18
